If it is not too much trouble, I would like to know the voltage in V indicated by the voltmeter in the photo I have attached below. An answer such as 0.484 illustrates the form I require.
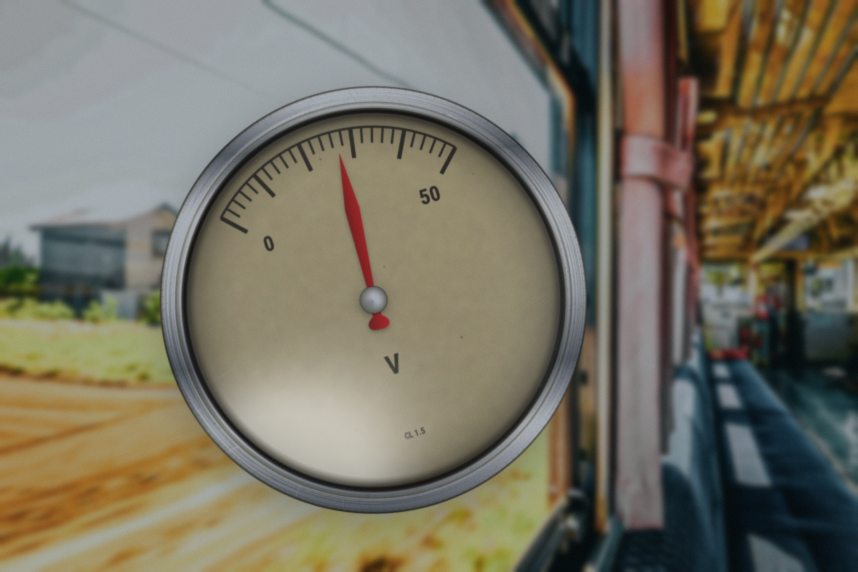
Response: 27
